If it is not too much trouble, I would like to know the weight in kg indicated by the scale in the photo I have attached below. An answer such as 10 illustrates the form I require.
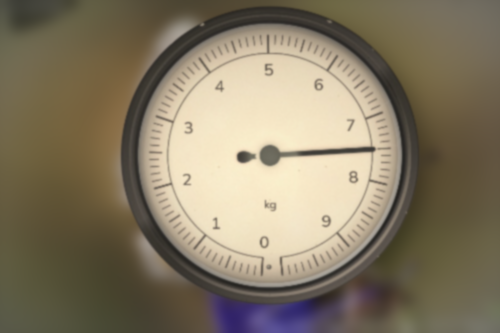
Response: 7.5
